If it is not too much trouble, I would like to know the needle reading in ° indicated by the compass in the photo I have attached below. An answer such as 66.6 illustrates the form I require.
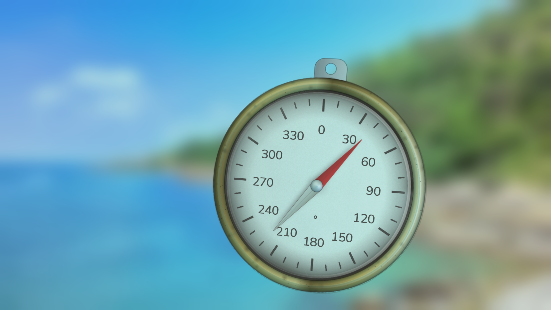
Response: 40
